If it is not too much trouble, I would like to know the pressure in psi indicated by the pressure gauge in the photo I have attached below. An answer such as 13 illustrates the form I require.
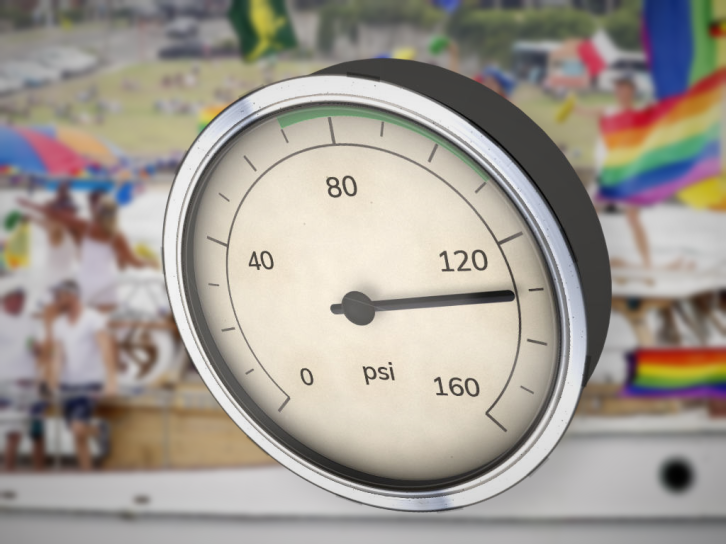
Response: 130
